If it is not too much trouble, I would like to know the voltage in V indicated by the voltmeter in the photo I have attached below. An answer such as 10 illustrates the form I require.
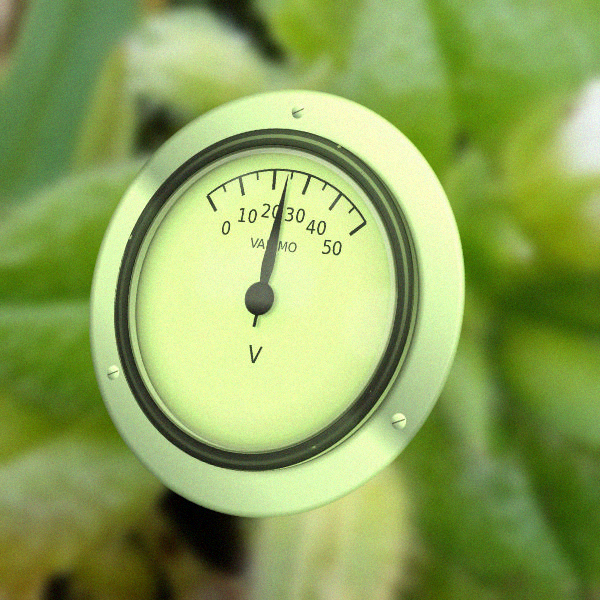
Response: 25
